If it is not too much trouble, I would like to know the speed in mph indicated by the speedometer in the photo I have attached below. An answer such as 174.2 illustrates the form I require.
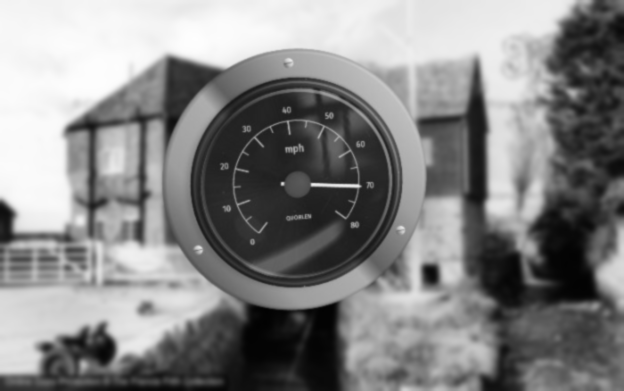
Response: 70
